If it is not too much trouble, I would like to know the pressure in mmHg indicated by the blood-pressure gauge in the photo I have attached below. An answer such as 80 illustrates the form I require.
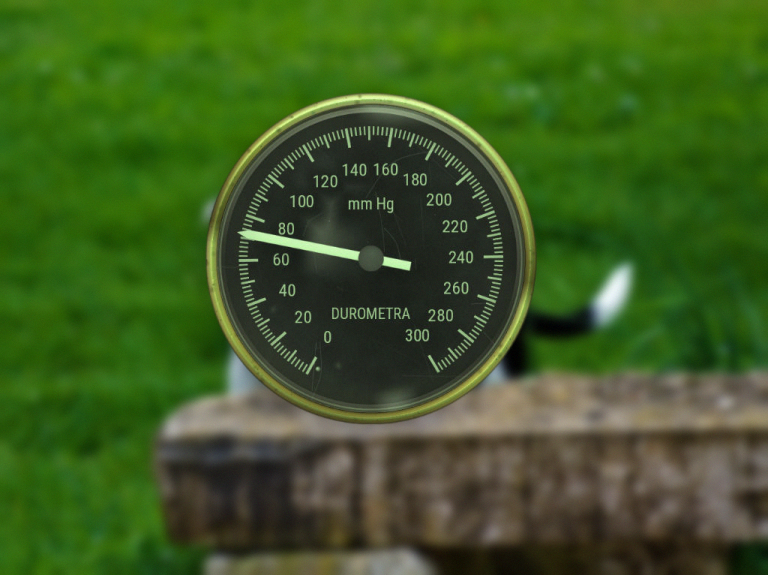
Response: 72
